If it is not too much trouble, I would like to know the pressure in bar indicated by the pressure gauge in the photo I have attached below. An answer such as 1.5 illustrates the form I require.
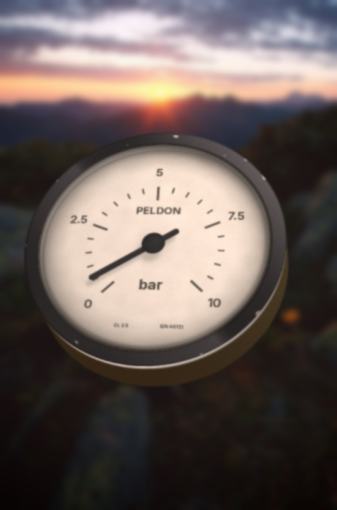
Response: 0.5
